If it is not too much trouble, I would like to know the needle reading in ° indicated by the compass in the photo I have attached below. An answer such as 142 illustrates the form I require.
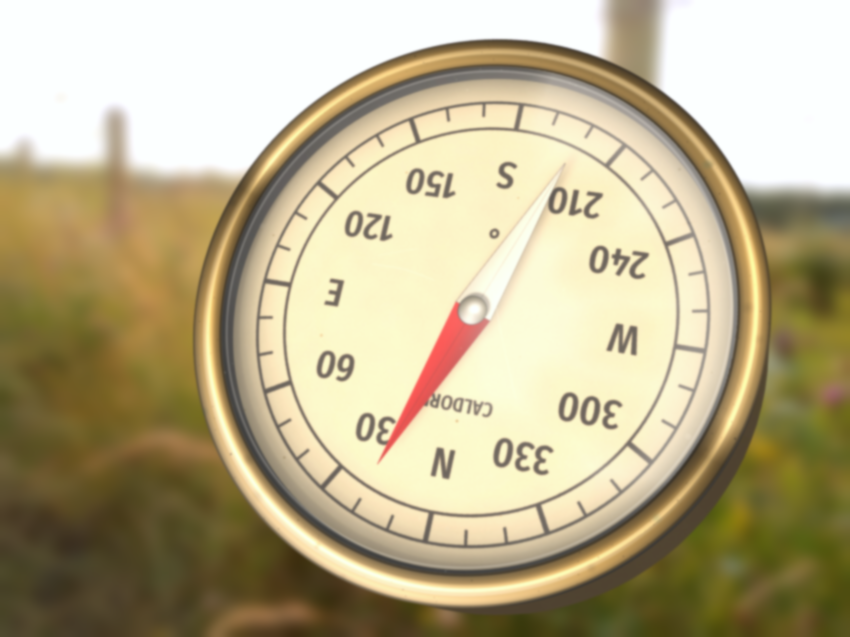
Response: 20
